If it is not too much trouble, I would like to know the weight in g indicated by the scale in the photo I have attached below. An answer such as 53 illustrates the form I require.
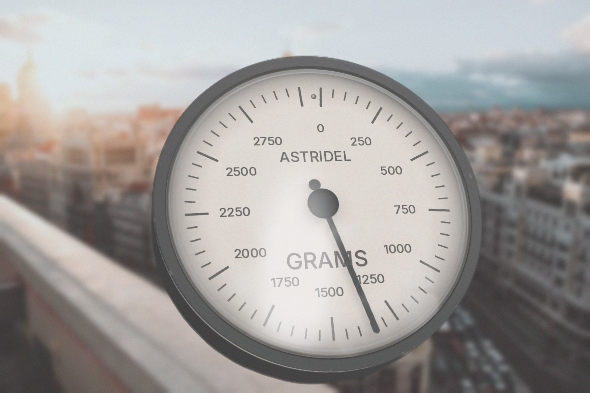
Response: 1350
